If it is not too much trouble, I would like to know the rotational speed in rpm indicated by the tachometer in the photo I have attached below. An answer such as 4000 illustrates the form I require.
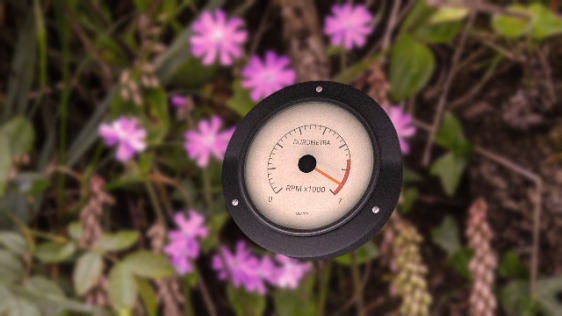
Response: 6600
